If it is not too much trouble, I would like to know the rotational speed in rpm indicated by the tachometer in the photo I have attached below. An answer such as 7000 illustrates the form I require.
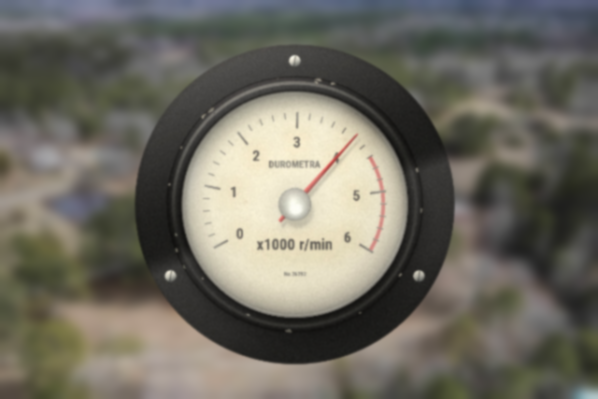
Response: 4000
